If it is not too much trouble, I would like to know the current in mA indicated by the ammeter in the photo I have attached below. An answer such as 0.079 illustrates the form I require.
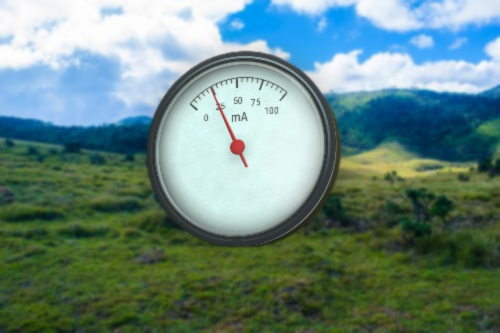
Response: 25
